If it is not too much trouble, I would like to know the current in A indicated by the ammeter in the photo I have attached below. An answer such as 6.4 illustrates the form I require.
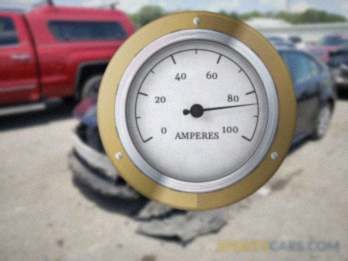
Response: 85
